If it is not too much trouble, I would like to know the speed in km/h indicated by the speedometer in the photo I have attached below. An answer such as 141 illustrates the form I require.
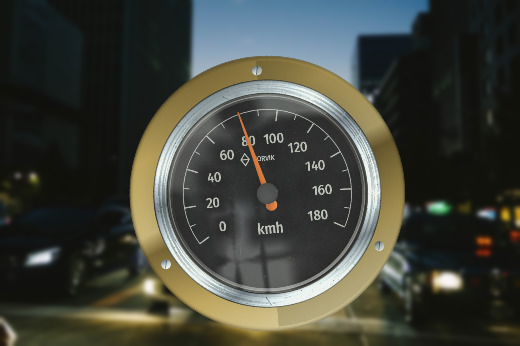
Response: 80
